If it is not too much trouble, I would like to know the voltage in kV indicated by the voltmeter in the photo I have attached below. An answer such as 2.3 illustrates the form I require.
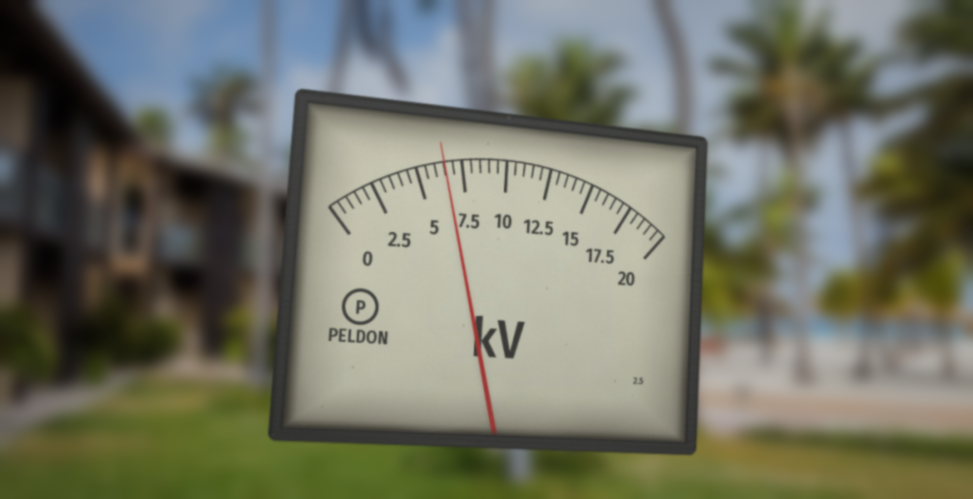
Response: 6.5
